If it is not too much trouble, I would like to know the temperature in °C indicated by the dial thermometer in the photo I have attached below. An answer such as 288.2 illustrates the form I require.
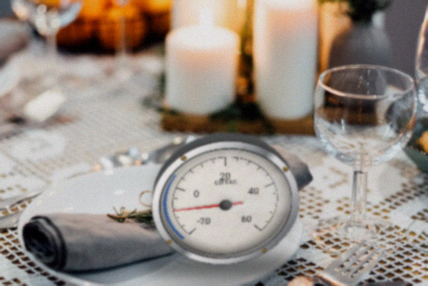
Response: -8
